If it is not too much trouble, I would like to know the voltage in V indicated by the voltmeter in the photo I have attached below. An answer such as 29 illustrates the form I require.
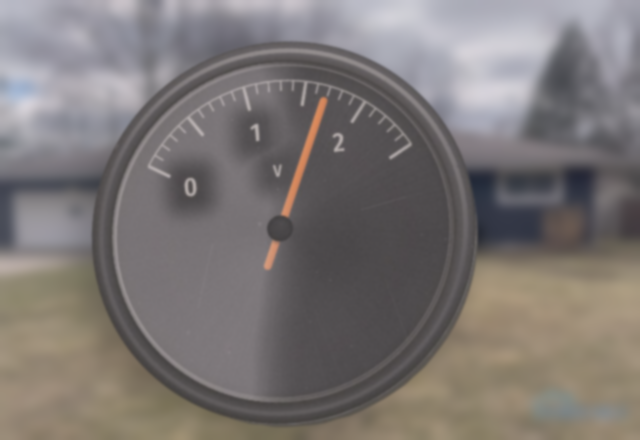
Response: 1.7
